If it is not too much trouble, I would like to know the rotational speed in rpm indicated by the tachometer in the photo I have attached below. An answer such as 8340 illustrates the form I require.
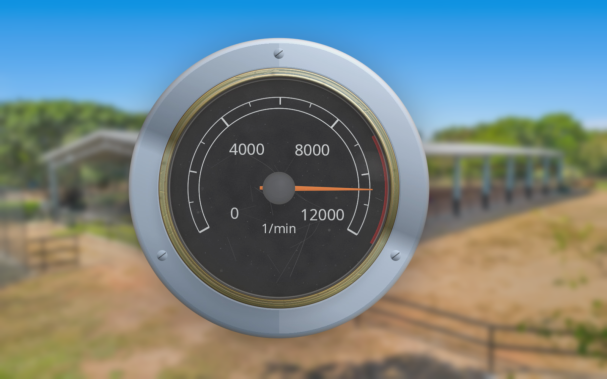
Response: 10500
